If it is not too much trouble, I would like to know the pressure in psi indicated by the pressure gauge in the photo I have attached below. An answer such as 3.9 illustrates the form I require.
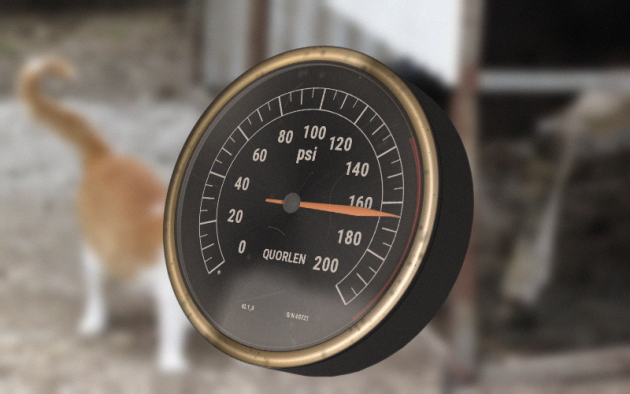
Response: 165
